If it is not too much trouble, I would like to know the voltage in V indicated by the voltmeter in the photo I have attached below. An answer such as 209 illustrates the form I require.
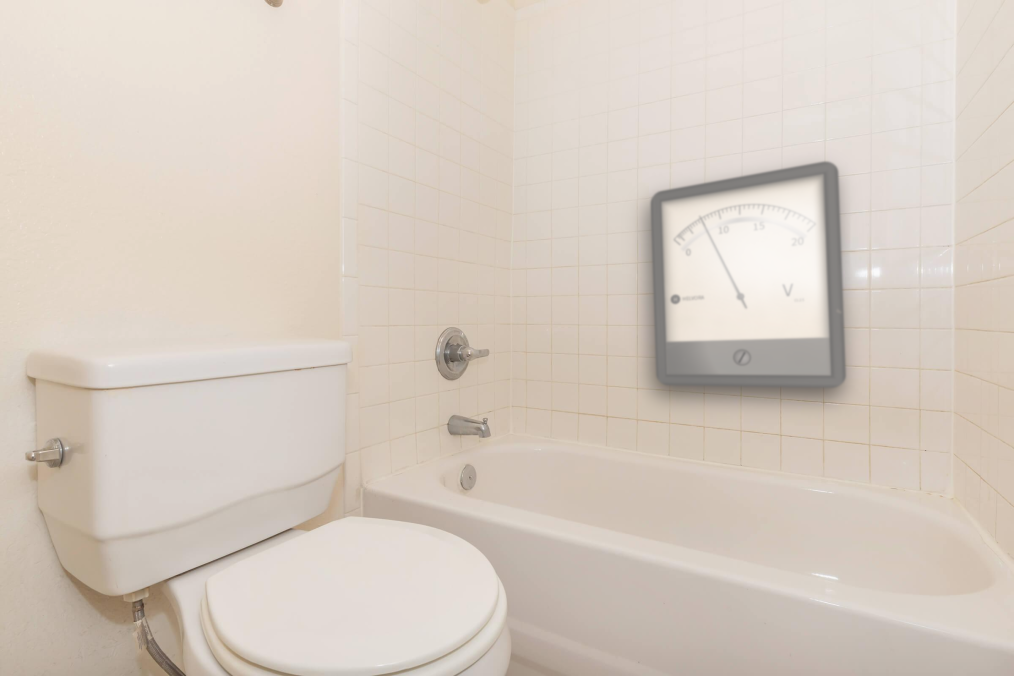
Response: 7.5
